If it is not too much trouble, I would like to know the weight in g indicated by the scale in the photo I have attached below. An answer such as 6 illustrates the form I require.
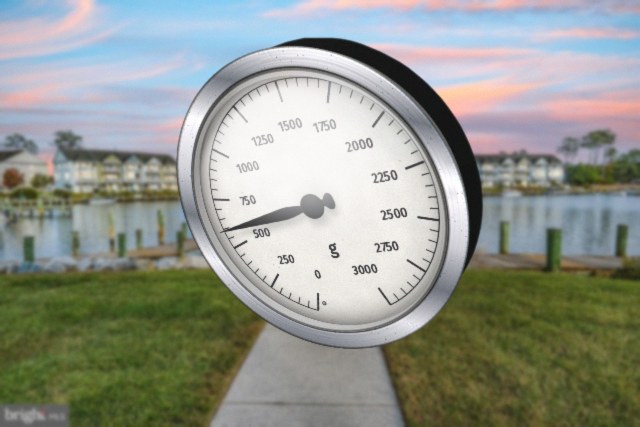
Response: 600
